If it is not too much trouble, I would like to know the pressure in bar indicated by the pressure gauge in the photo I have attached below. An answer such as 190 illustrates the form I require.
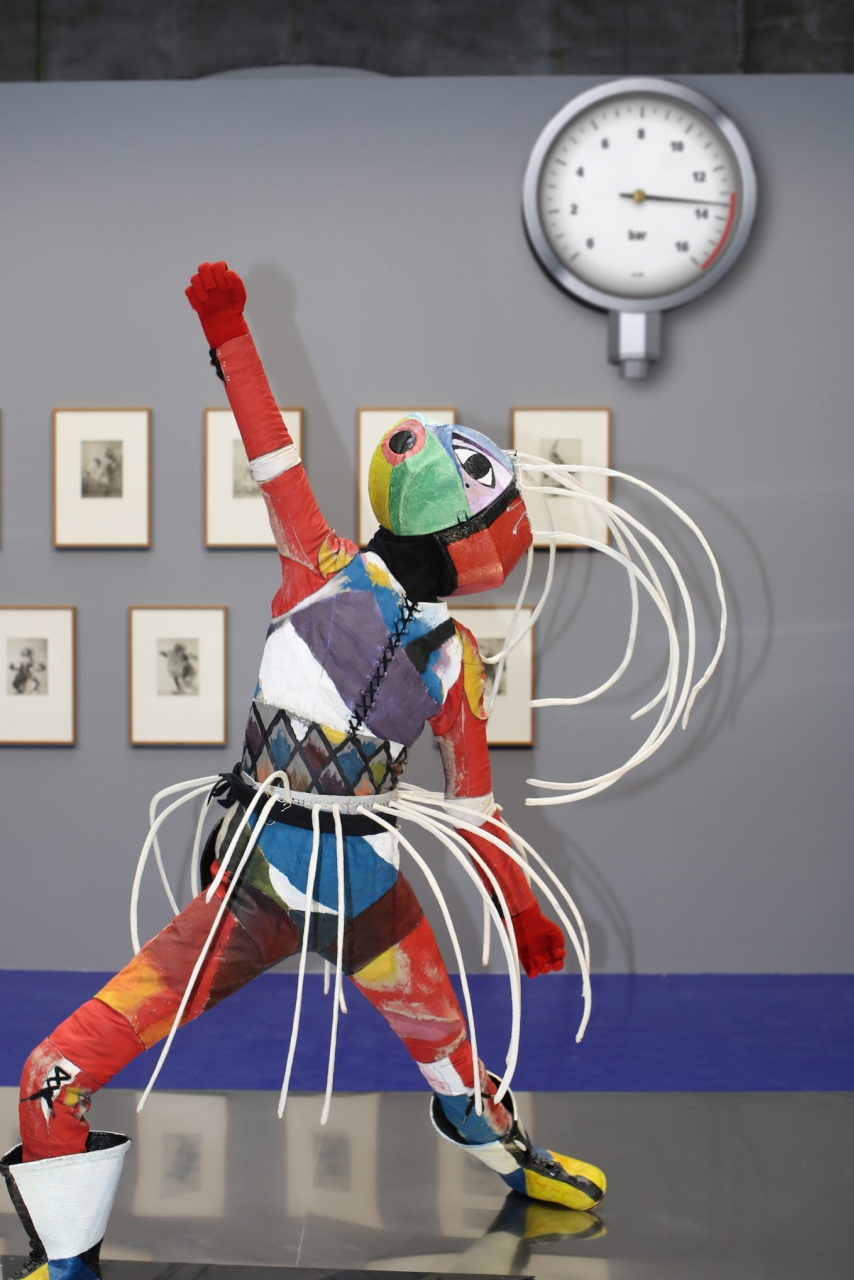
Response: 13.5
